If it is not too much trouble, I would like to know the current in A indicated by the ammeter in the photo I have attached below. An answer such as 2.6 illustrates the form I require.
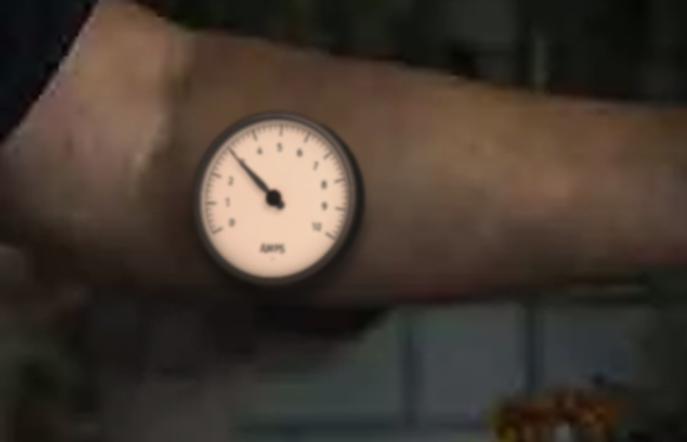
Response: 3
